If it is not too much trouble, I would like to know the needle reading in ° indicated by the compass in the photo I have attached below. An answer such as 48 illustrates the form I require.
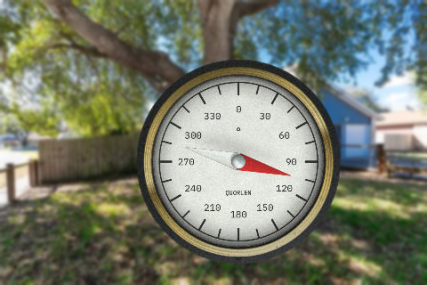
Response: 105
